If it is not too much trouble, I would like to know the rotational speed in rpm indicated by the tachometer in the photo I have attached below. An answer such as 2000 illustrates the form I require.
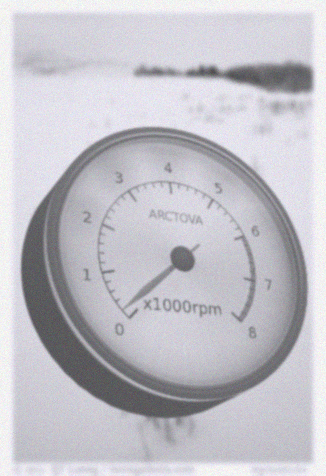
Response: 200
